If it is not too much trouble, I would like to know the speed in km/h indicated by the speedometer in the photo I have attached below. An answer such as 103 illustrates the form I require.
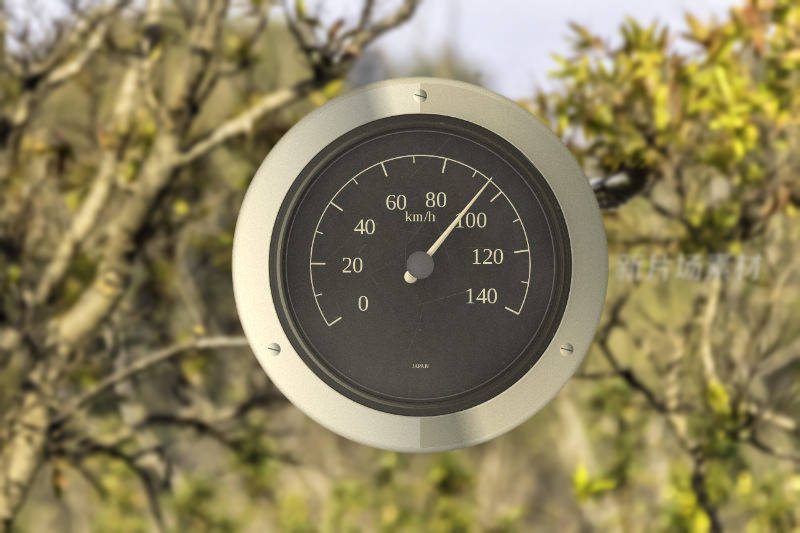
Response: 95
